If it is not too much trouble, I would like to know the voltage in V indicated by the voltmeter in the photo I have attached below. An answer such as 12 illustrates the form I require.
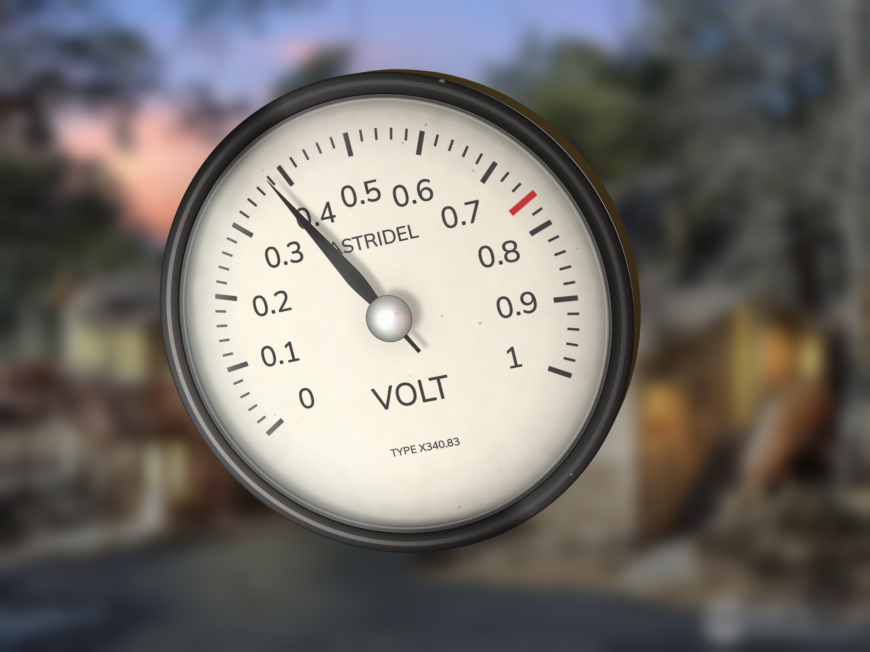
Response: 0.38
